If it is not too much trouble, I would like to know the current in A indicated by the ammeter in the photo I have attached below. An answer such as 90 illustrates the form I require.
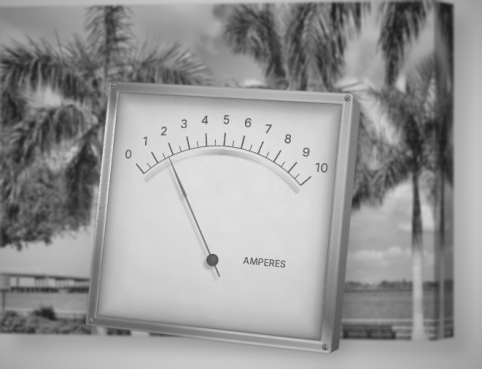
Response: 1.75
